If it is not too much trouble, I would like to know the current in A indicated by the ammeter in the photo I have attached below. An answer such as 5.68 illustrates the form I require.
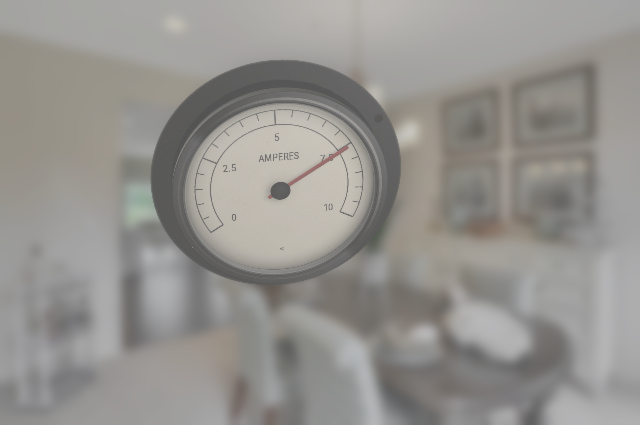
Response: 7.5
